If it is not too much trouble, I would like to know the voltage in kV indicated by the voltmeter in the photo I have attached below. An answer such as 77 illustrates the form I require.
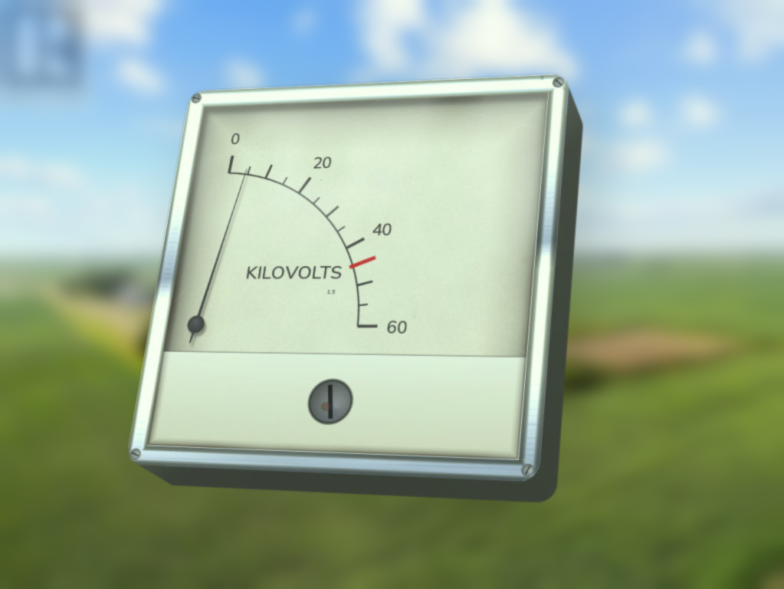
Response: 5
